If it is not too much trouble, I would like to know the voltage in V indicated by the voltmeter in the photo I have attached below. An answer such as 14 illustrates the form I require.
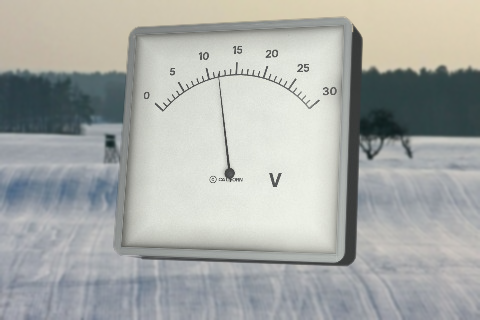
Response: 12
